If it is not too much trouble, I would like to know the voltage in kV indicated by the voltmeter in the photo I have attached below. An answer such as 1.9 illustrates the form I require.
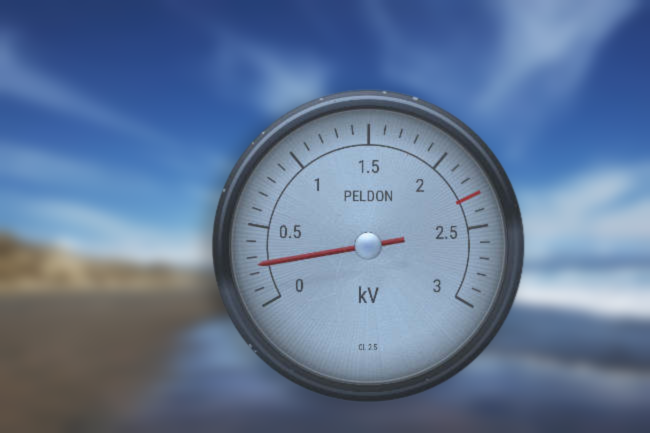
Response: 0.25
